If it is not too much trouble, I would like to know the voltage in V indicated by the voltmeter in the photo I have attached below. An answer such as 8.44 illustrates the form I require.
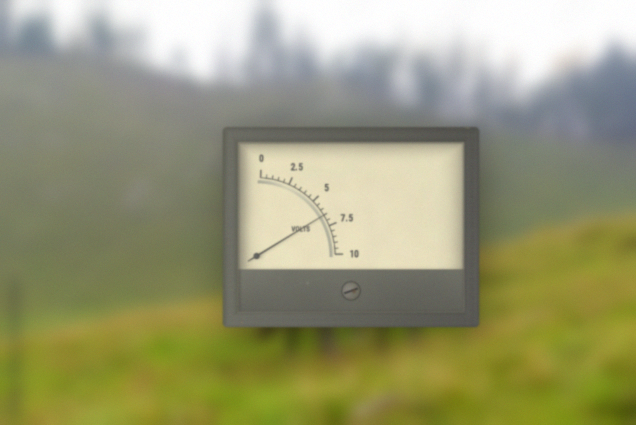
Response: 6.5
